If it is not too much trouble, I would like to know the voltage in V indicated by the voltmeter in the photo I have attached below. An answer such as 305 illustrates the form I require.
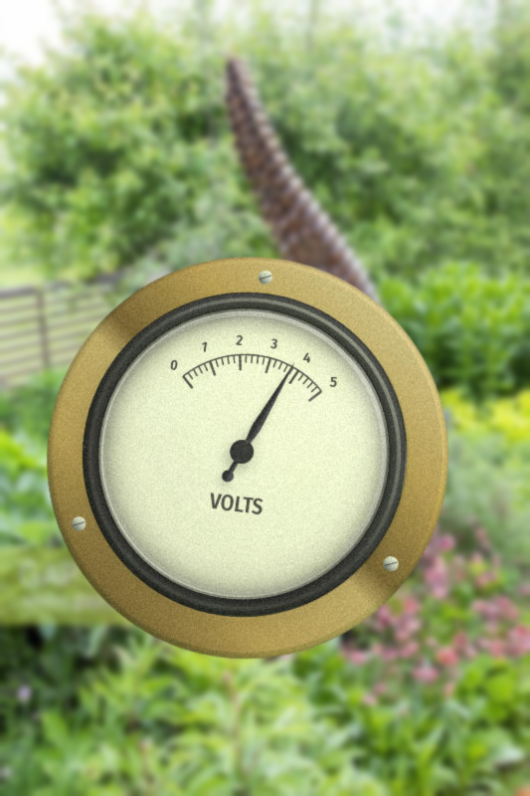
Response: 3.8
